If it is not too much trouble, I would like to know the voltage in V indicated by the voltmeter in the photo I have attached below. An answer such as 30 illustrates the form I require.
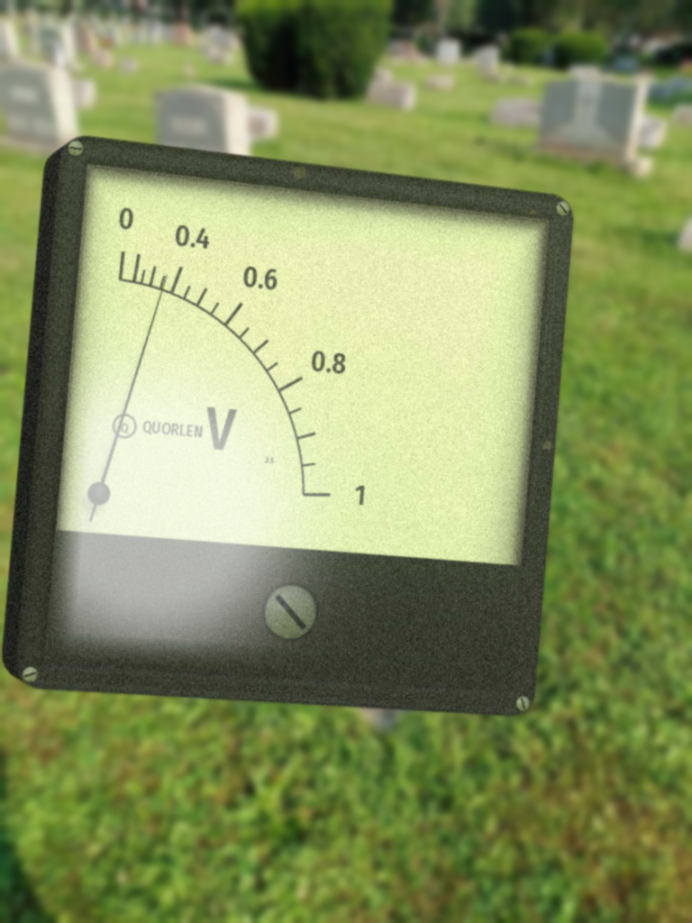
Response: 0.35
